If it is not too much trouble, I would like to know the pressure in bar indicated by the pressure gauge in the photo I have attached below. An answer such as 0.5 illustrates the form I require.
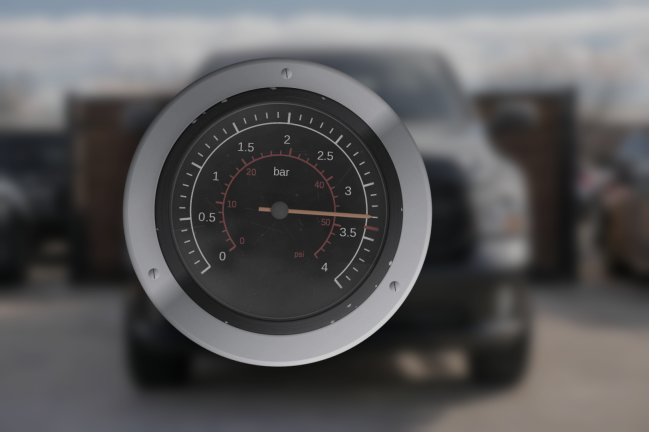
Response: 3.3
